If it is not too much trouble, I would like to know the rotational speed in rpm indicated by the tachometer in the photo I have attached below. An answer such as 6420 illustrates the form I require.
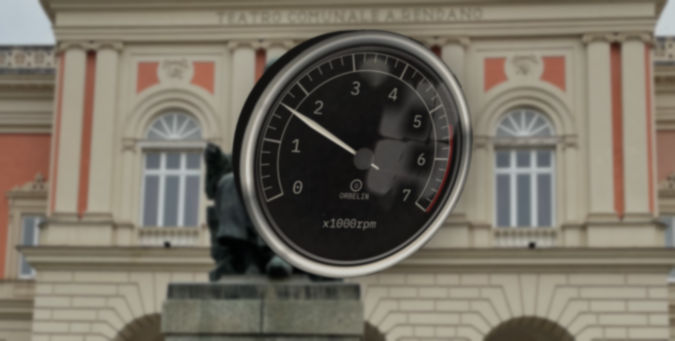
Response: 1600
